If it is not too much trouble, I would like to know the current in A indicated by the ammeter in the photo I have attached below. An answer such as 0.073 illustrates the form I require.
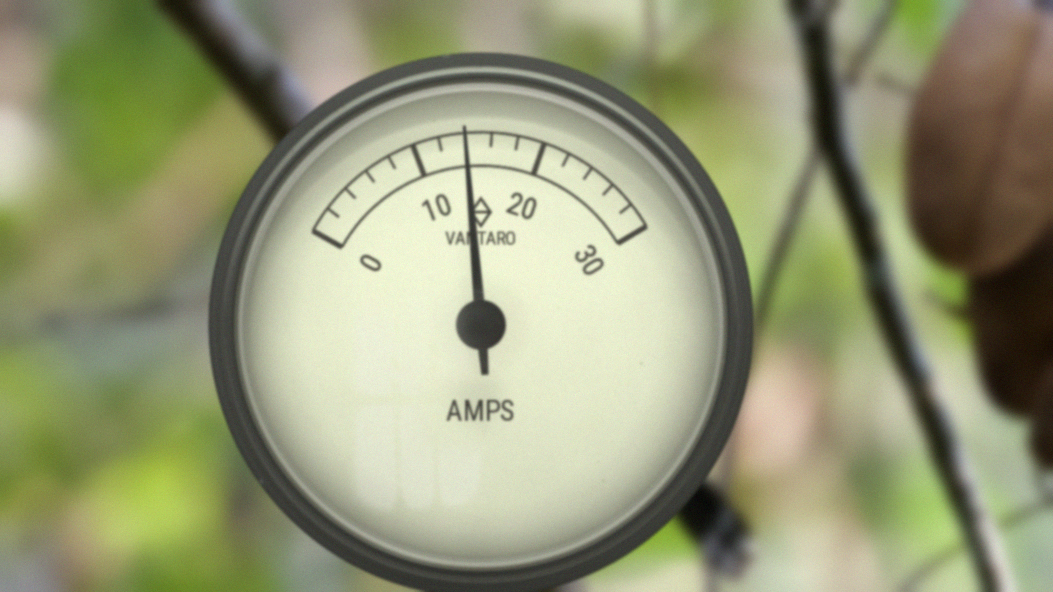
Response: 14
